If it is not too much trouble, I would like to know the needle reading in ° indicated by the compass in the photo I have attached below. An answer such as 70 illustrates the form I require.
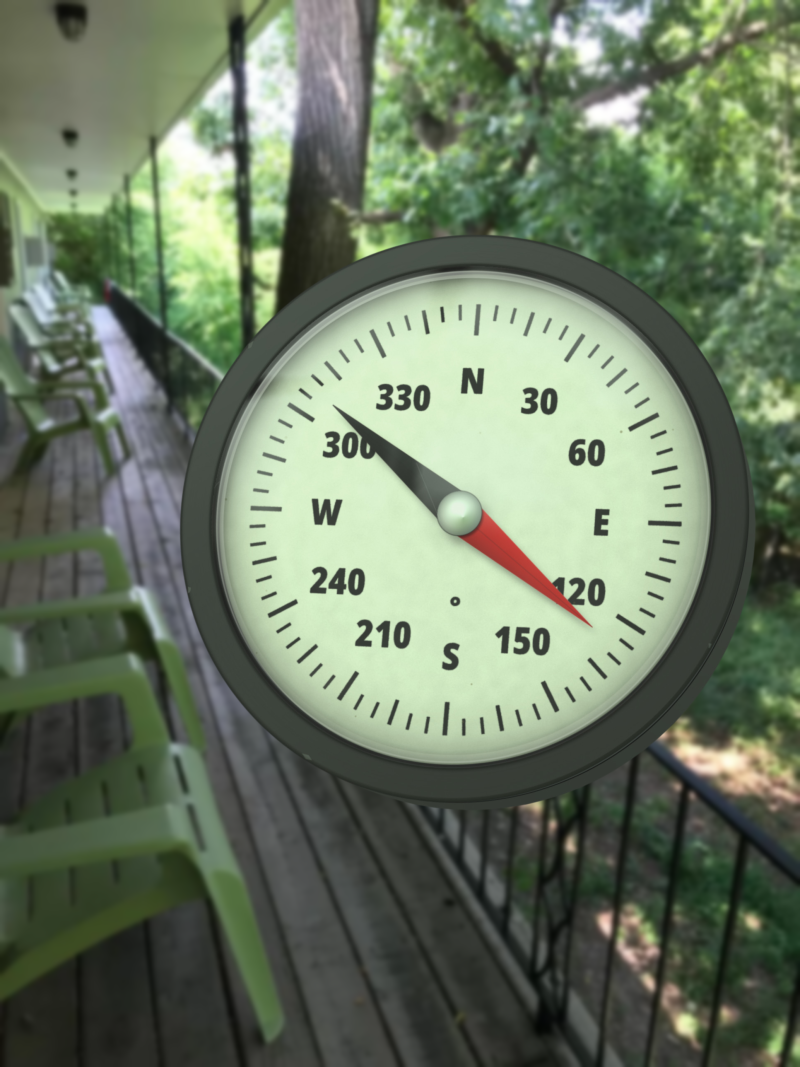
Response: 127.5
